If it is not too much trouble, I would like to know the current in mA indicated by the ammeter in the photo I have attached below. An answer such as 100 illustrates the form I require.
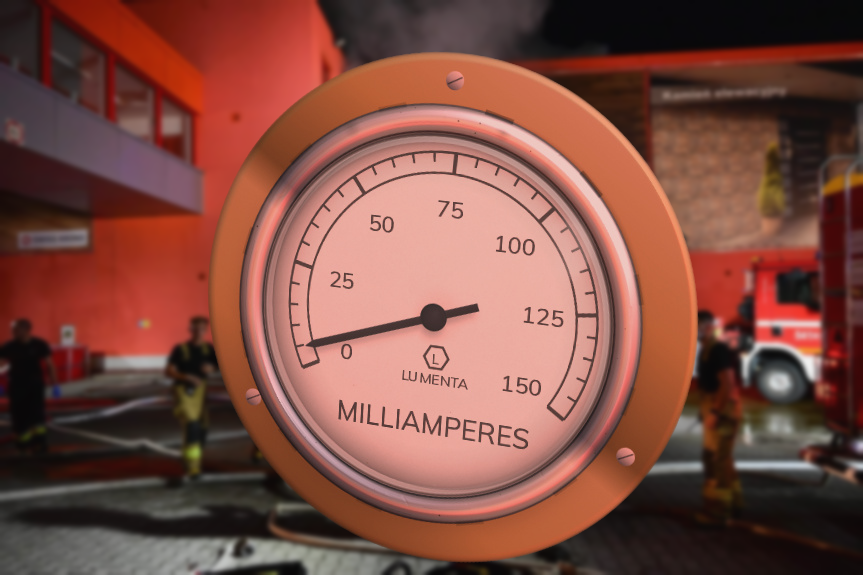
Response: 5
